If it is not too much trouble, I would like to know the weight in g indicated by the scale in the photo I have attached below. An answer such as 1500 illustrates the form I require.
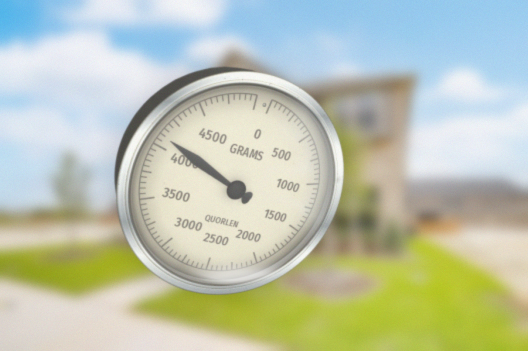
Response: 4100
